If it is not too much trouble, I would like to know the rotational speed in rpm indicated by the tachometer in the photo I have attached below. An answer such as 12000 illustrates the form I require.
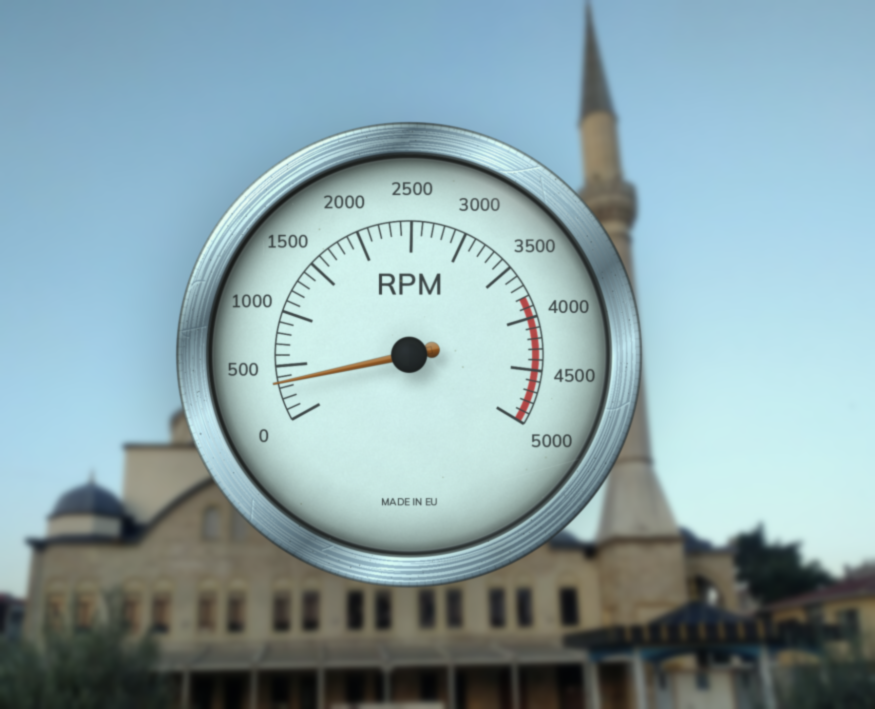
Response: 350
